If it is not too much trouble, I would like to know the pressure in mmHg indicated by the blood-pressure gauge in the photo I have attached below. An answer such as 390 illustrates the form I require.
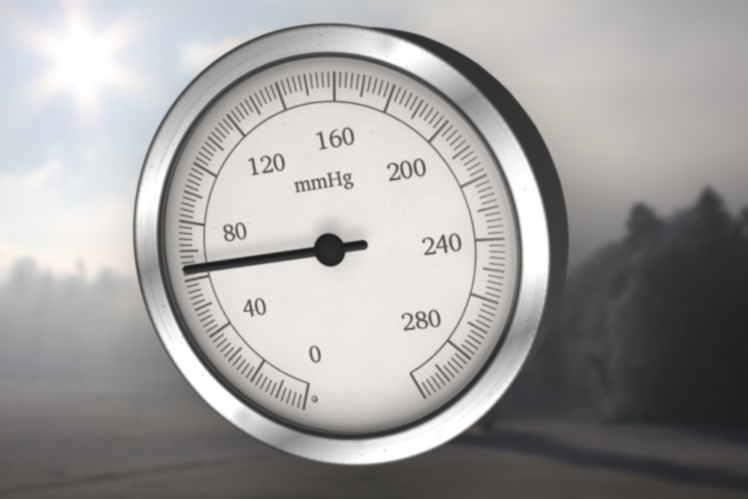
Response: 64
